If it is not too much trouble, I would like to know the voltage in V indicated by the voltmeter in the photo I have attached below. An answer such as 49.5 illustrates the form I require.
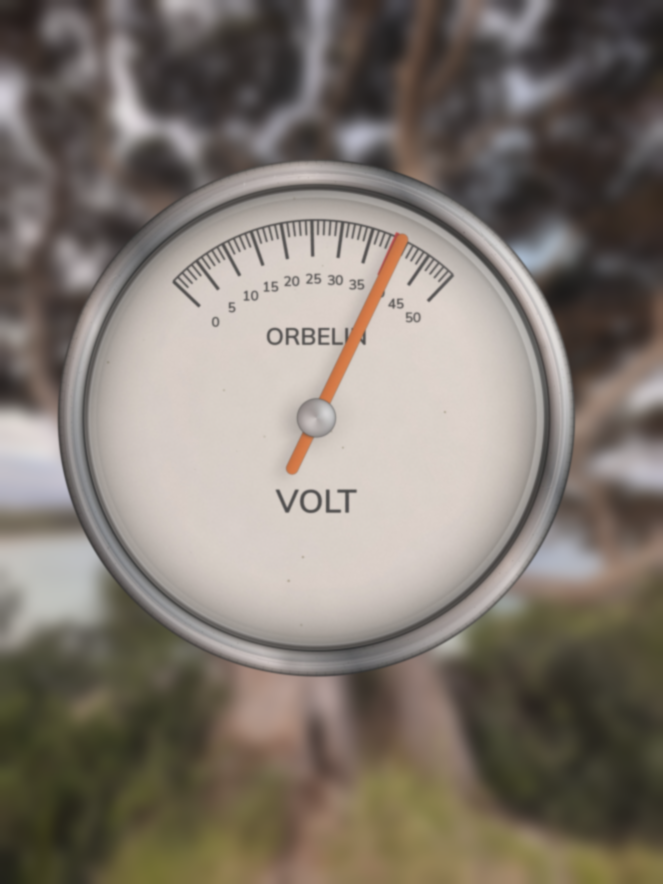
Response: 40
